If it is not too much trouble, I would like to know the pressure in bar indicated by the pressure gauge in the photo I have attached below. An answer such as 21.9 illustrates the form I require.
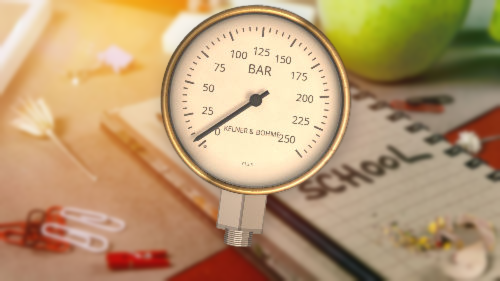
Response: 5
